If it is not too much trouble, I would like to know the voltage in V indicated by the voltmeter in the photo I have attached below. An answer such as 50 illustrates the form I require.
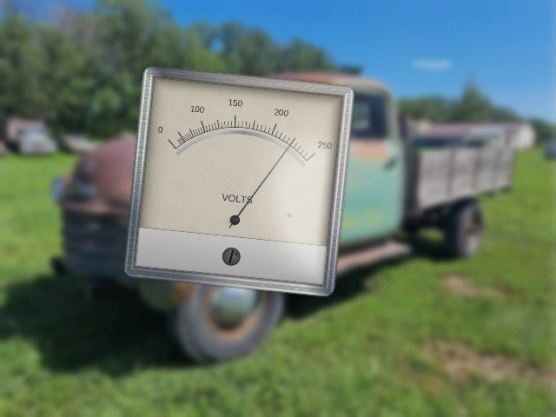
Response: 225
